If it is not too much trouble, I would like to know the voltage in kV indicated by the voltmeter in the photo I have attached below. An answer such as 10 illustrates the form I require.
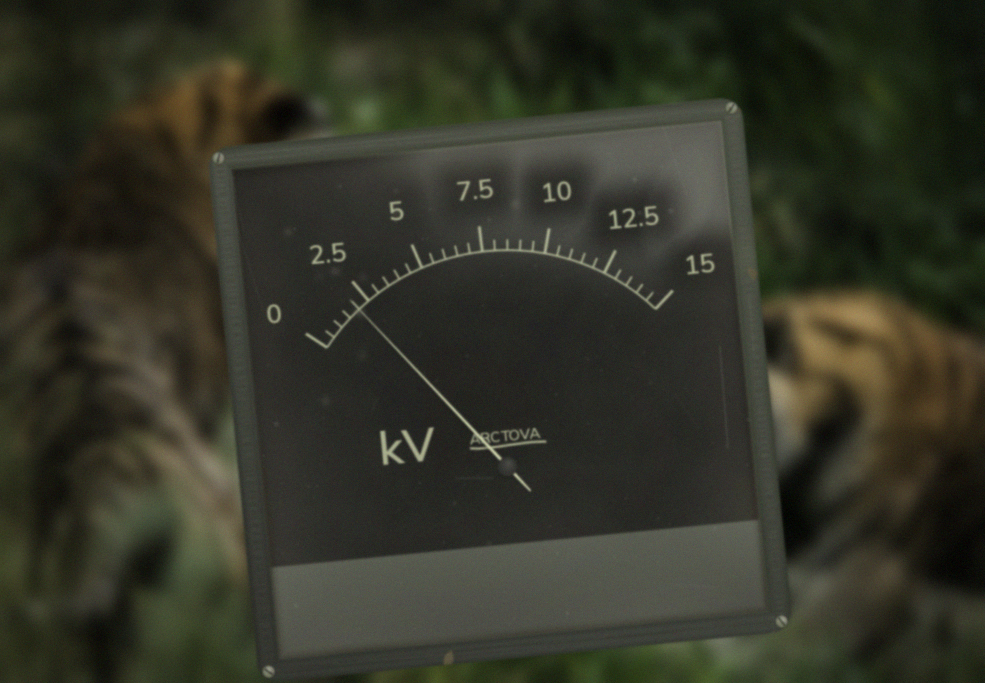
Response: 2
